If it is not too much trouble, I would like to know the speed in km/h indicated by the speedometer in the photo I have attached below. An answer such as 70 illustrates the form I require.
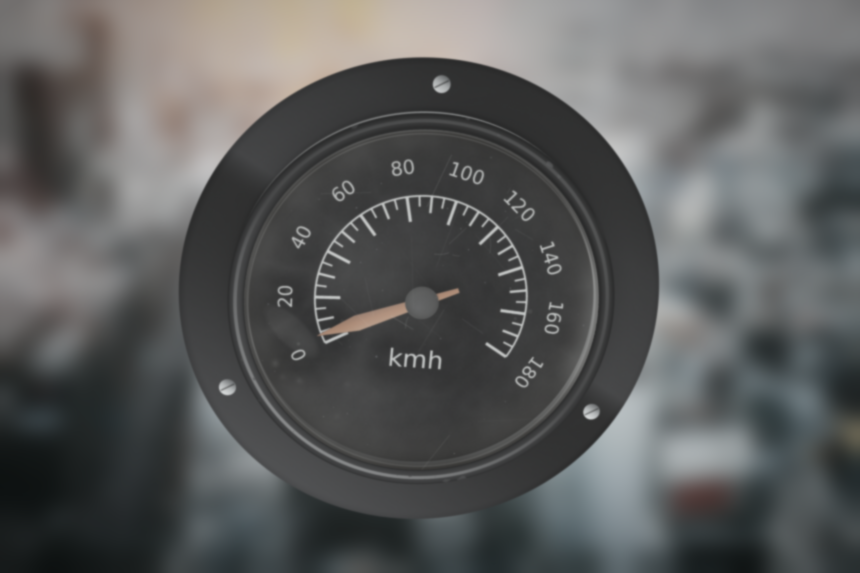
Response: 5
